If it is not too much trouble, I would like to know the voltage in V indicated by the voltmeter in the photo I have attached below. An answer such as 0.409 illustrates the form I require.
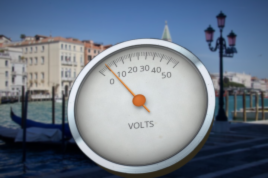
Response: 5
